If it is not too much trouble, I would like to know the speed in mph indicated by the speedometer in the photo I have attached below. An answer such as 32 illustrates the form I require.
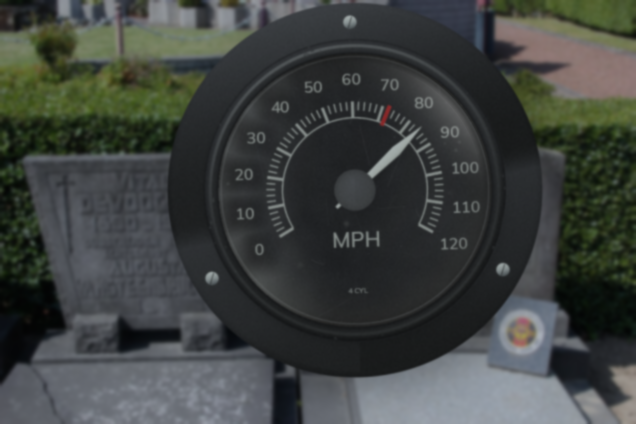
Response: 84
